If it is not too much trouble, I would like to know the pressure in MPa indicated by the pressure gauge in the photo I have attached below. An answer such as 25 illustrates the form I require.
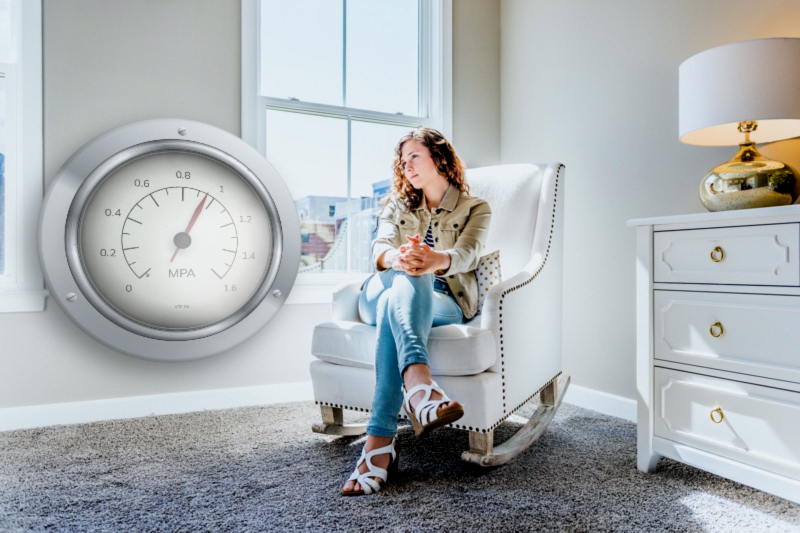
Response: 0.95
